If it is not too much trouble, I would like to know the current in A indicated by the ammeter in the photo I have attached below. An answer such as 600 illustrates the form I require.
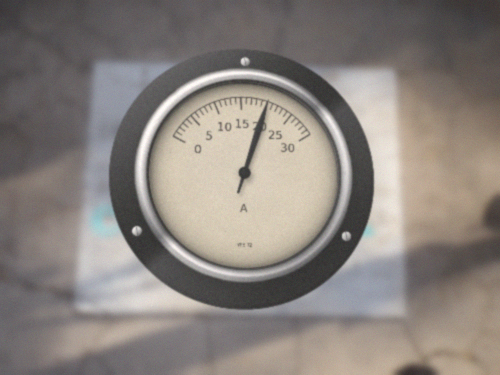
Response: 20
